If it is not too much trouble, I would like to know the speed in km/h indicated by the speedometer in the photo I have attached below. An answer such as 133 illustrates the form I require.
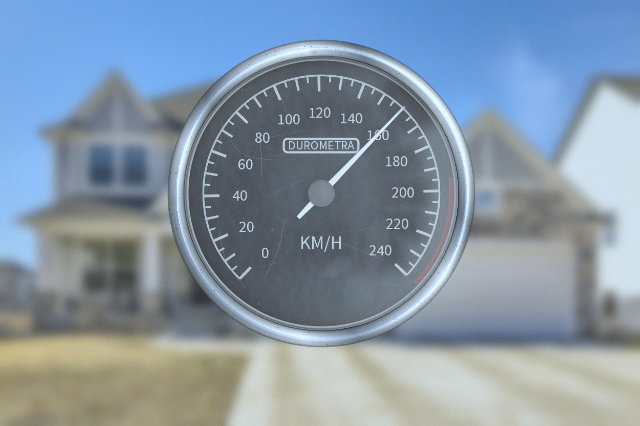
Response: 160
